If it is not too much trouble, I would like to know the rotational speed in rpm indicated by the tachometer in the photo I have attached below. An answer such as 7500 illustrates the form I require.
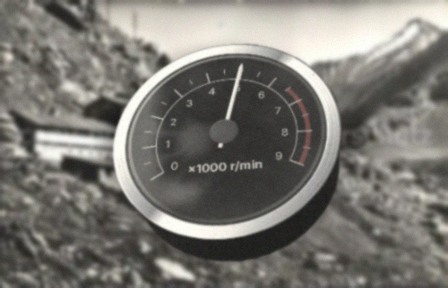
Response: 5000
